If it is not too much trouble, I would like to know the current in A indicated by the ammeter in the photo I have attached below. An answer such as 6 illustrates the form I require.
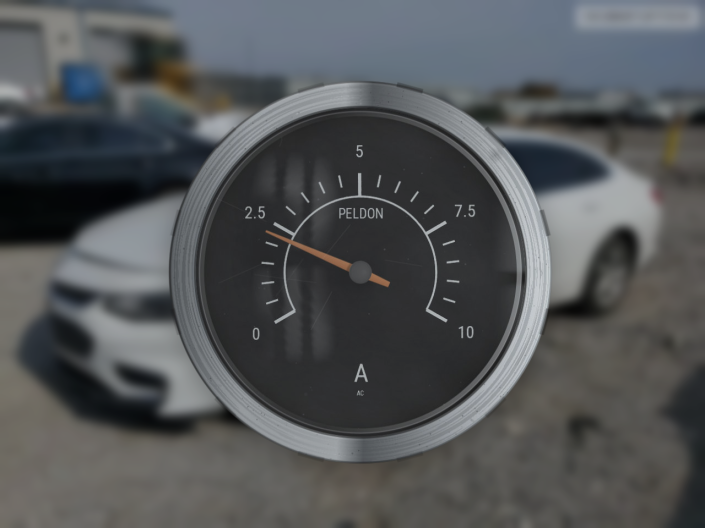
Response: 2.25
